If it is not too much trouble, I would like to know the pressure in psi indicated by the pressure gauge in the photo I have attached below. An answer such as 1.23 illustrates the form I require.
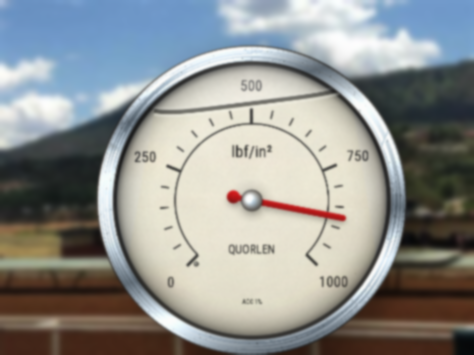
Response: 875
